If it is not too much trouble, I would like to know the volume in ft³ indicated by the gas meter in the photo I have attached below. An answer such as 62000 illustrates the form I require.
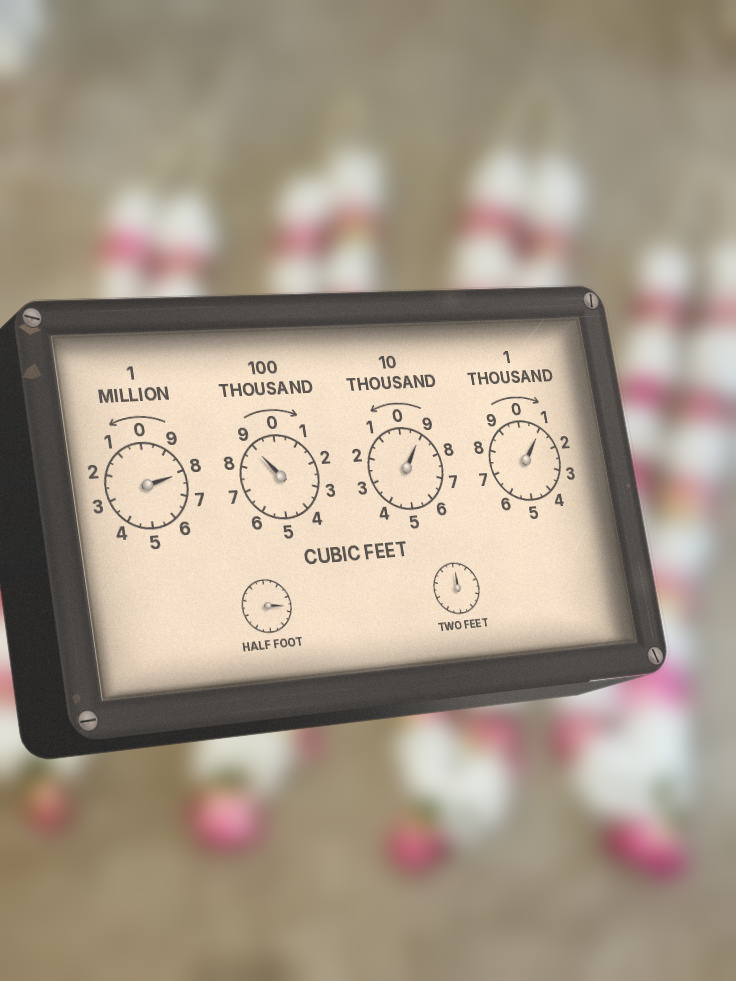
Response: 789100
